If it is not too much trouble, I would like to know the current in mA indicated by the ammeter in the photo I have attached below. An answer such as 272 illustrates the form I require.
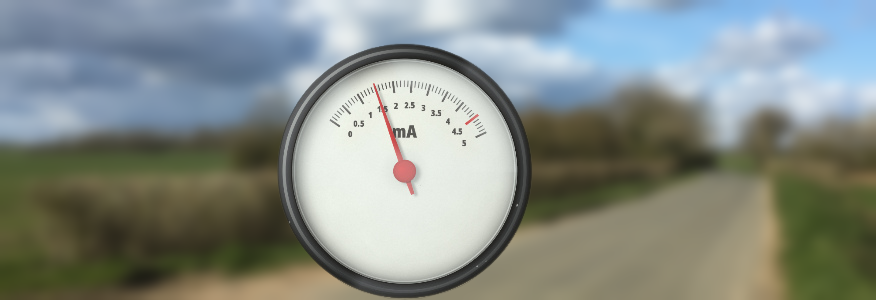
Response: 1.5
